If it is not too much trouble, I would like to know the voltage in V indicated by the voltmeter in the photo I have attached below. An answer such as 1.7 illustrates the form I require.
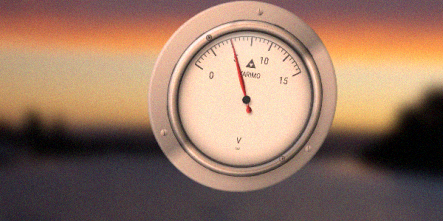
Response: 5
